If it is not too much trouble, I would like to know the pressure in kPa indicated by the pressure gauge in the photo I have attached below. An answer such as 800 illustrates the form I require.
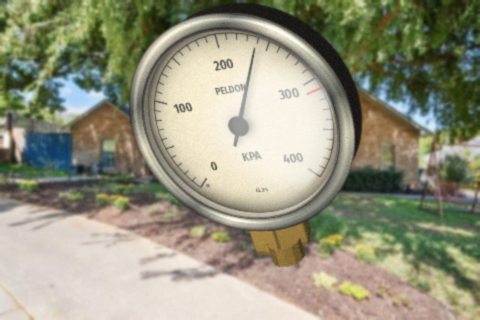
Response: 240
